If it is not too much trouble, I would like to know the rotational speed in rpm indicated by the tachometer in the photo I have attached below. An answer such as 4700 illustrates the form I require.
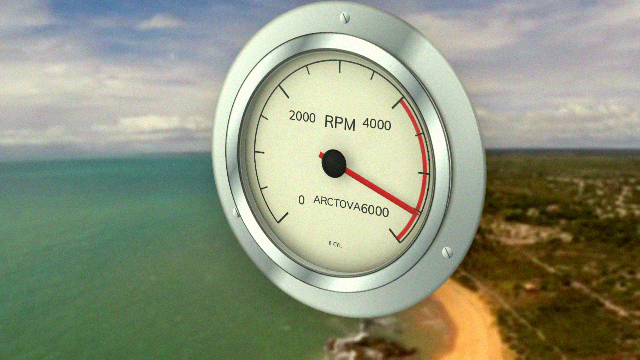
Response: 5500
